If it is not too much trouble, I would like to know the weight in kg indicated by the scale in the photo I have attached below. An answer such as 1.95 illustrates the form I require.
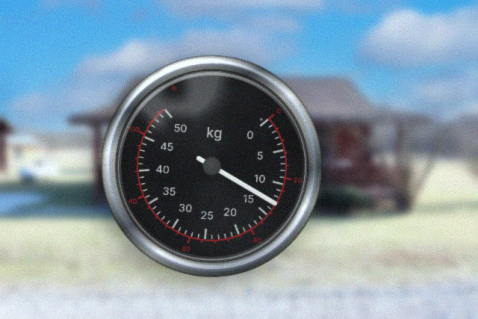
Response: 13
